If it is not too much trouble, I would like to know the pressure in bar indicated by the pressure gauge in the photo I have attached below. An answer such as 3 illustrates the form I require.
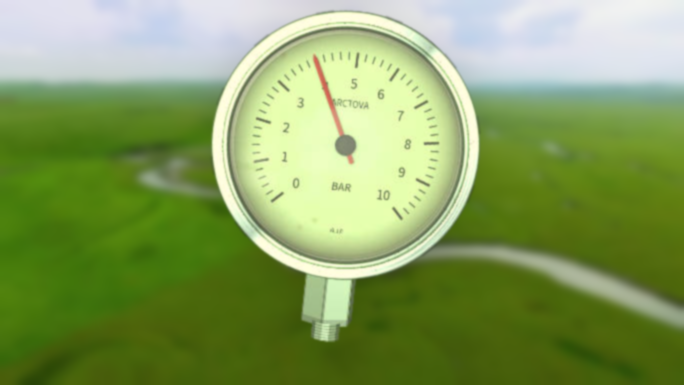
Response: 4
